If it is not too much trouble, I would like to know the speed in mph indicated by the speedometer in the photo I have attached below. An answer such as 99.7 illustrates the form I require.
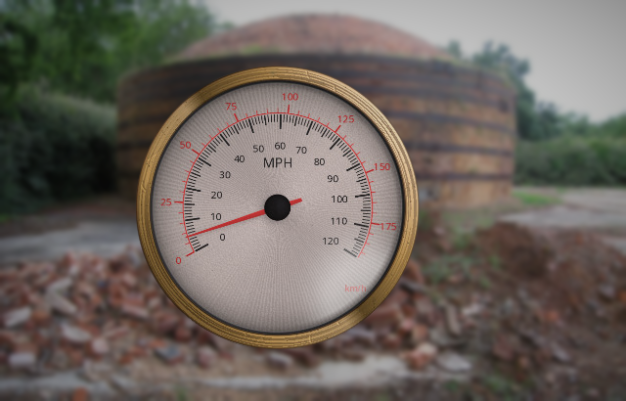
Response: 5
